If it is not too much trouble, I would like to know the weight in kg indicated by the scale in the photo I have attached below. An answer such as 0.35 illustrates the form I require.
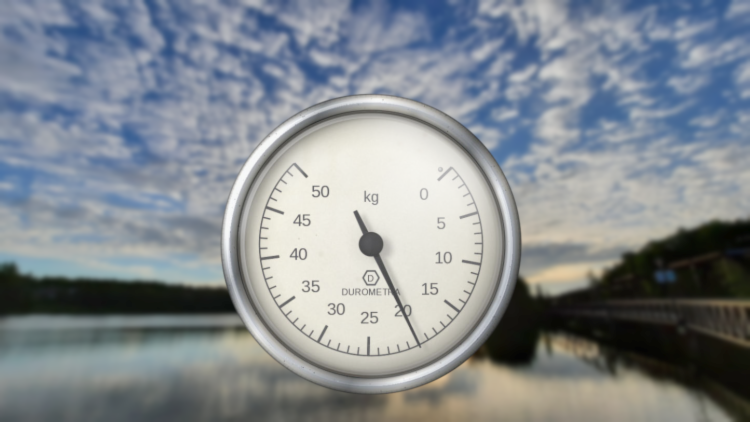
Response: 20
